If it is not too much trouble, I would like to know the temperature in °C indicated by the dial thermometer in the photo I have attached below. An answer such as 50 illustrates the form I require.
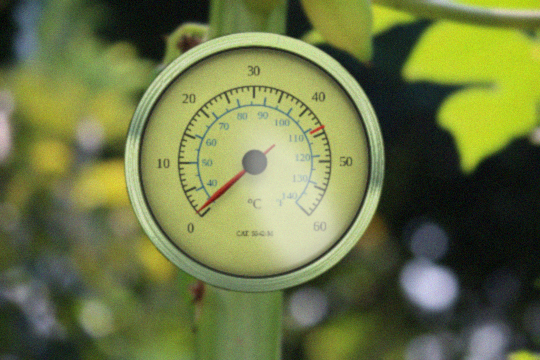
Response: 1
